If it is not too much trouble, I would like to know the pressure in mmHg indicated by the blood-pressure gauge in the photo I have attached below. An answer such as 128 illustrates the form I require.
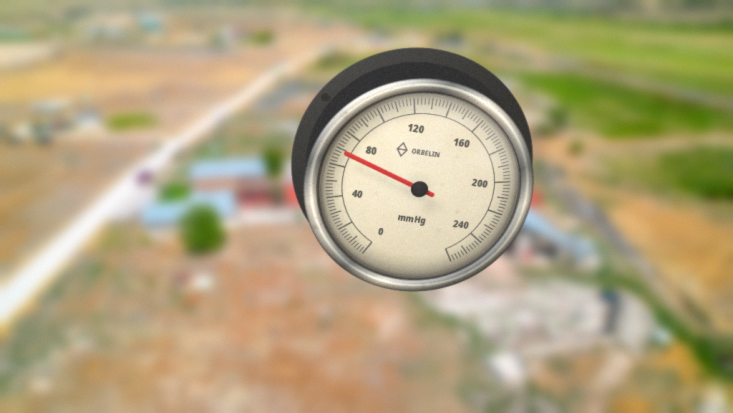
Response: 70
